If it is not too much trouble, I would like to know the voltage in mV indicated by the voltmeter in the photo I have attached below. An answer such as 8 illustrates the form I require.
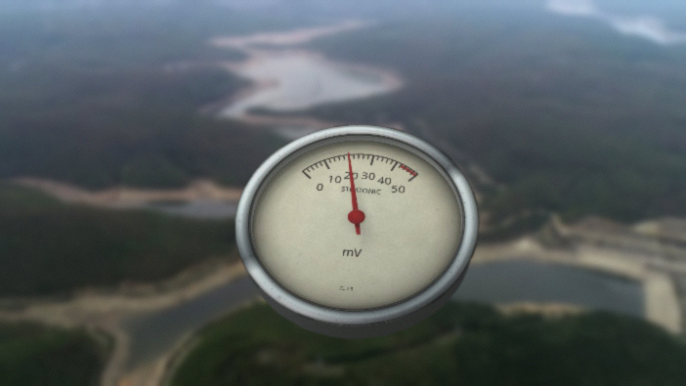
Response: 20
